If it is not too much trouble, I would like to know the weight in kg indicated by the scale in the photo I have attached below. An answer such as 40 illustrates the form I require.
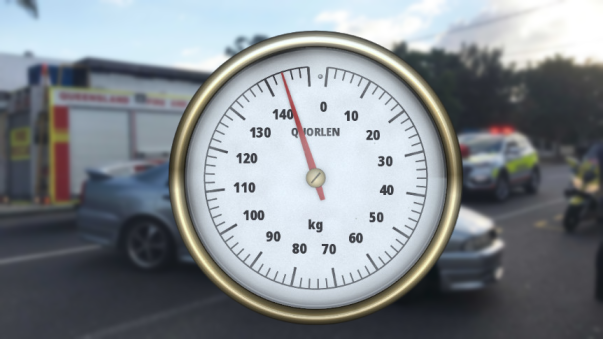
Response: 144
